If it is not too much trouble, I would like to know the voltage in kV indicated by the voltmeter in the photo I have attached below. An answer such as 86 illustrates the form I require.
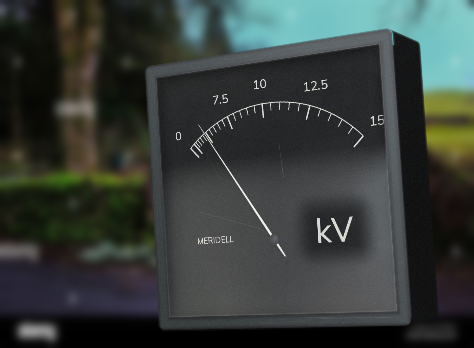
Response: 5
